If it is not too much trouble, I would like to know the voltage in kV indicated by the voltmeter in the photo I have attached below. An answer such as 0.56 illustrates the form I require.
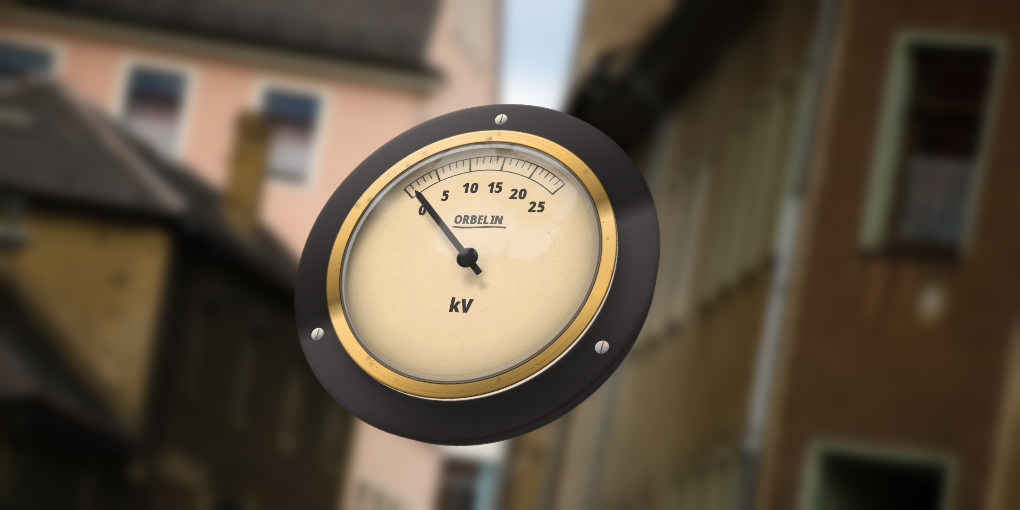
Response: 1
